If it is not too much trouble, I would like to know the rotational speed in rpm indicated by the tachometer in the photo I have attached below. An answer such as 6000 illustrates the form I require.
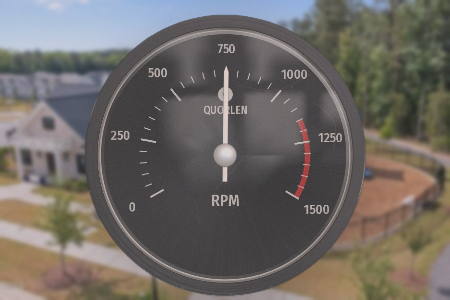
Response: 750
